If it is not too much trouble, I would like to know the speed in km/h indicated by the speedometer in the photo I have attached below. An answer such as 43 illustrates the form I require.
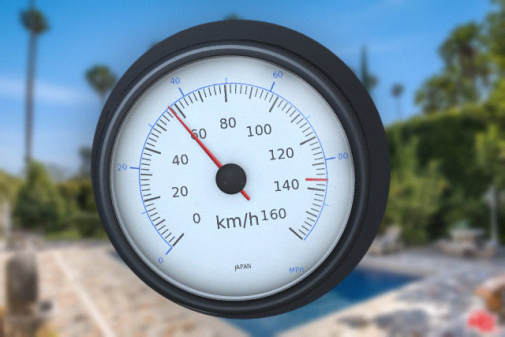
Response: 58
